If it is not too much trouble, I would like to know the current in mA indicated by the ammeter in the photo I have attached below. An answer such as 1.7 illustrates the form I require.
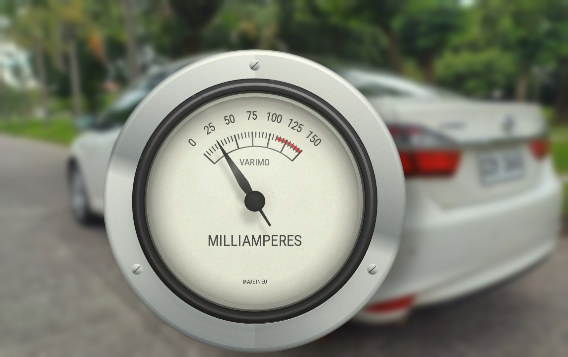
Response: 25
